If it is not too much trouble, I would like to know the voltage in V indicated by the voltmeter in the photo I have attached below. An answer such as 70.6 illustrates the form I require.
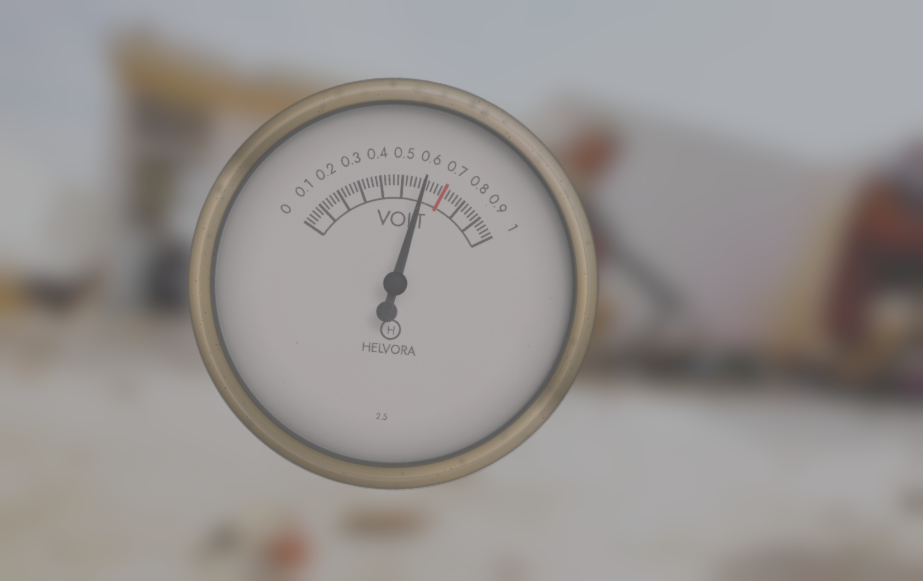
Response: 0.6
